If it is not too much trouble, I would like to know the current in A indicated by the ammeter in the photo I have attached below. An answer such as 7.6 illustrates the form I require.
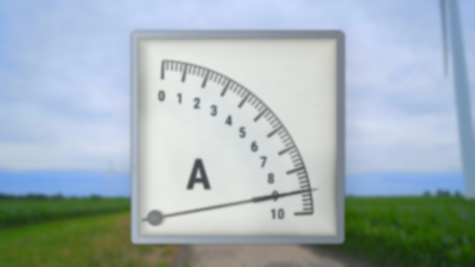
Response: 9
